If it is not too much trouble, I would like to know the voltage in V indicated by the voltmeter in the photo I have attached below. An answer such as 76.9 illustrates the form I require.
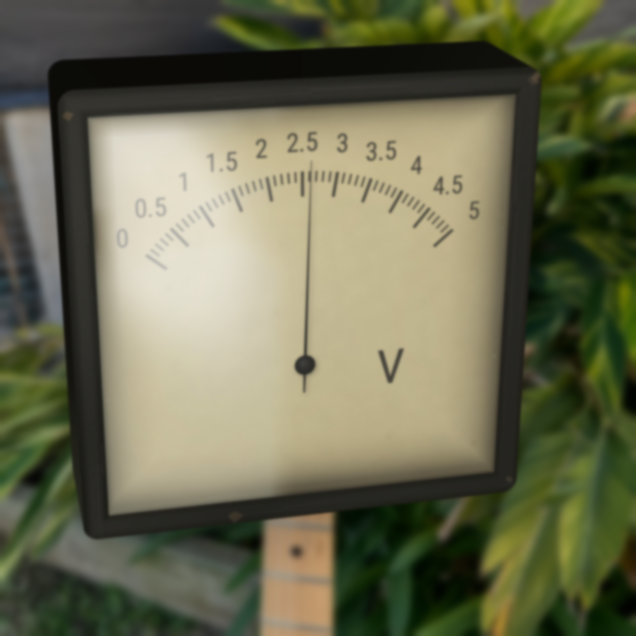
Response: 2.6
